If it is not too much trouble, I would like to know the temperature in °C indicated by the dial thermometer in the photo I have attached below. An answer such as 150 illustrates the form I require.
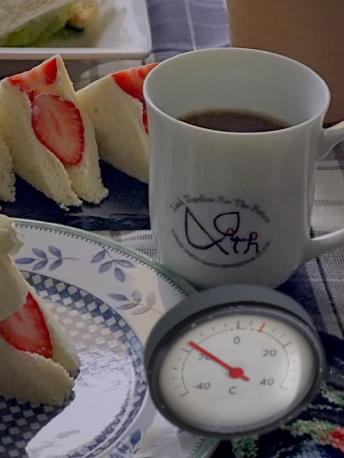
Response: -16
